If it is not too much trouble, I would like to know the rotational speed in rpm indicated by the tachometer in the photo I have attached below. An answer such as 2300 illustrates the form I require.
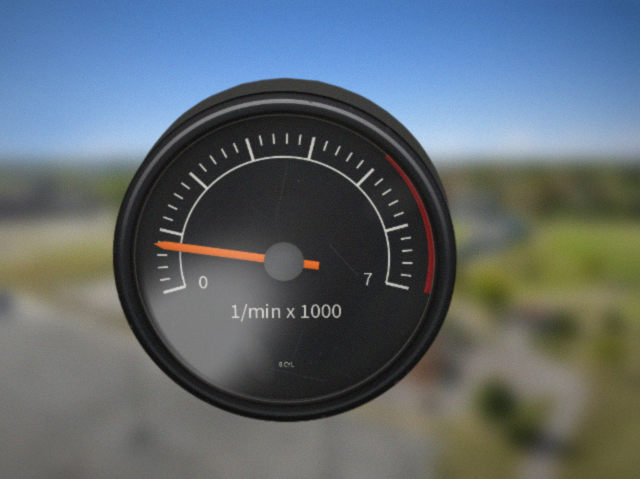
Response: 800
